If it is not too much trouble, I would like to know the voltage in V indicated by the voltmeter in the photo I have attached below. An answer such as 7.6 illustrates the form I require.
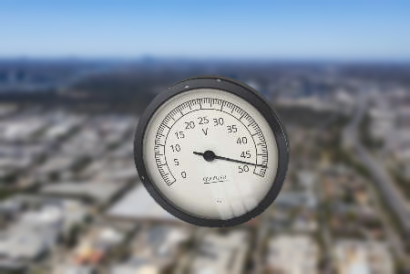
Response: 47.5
